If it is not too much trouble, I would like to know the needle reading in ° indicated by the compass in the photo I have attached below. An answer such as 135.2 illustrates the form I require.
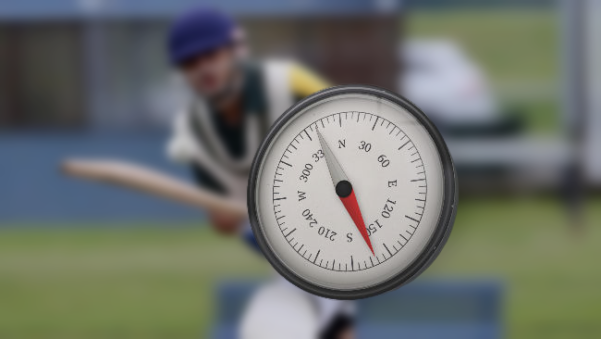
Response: 160
